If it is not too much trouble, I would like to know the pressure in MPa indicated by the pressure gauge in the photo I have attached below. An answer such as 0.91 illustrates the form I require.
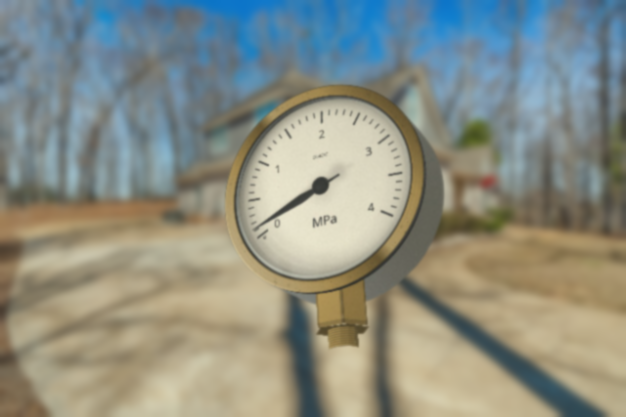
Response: 0.1
